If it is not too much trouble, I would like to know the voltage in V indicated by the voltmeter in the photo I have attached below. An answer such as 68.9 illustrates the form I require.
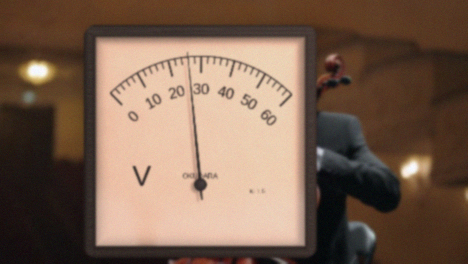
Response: 26
